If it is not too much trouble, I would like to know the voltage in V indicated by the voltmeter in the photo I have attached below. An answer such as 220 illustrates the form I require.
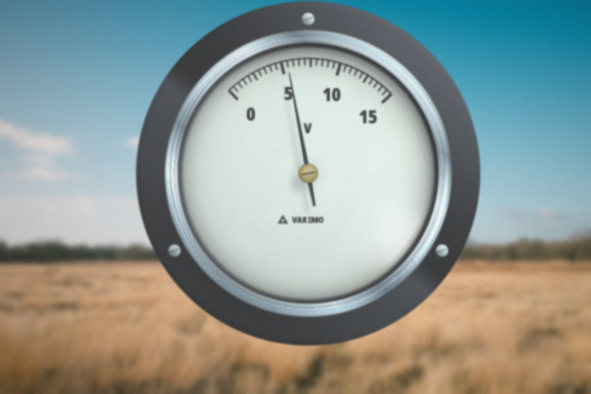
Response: 5.5
